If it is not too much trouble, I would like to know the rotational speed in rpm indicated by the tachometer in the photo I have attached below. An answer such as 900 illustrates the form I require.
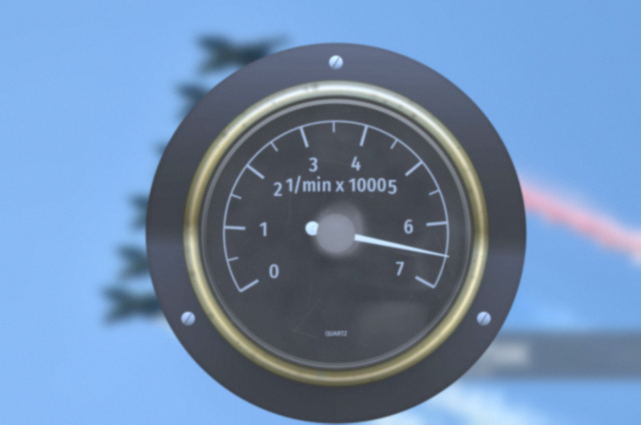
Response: 6500
